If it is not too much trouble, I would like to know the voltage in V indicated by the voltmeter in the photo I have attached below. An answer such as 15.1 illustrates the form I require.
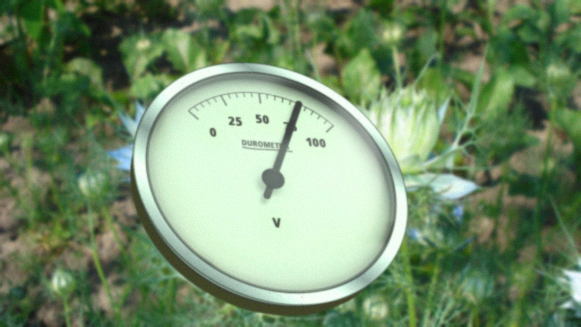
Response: 75
